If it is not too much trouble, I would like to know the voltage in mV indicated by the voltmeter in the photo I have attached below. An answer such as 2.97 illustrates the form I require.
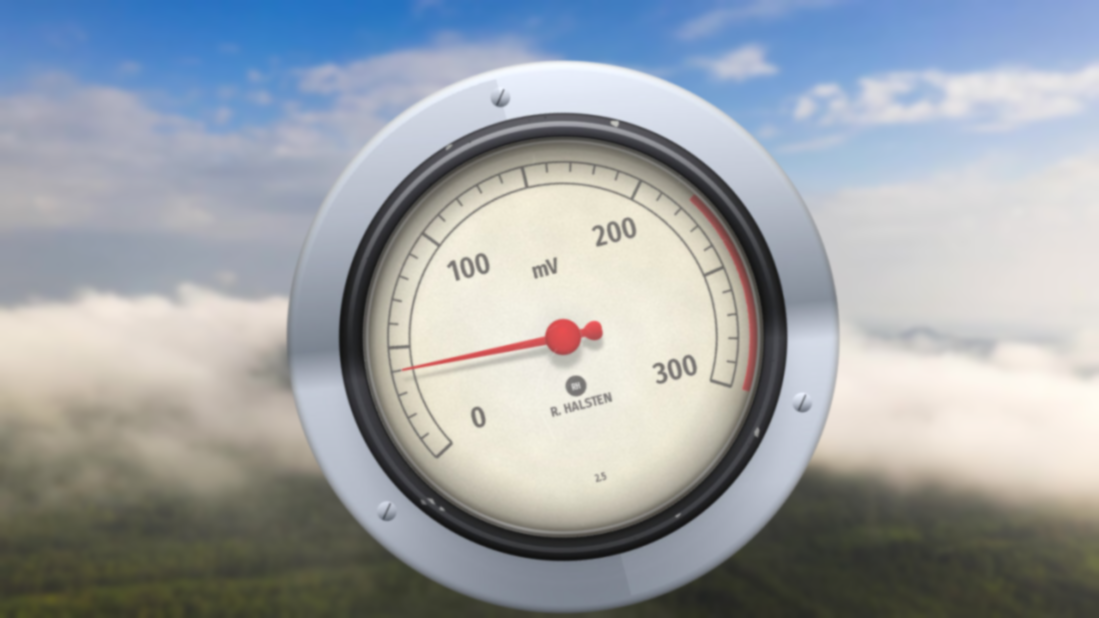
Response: 40
